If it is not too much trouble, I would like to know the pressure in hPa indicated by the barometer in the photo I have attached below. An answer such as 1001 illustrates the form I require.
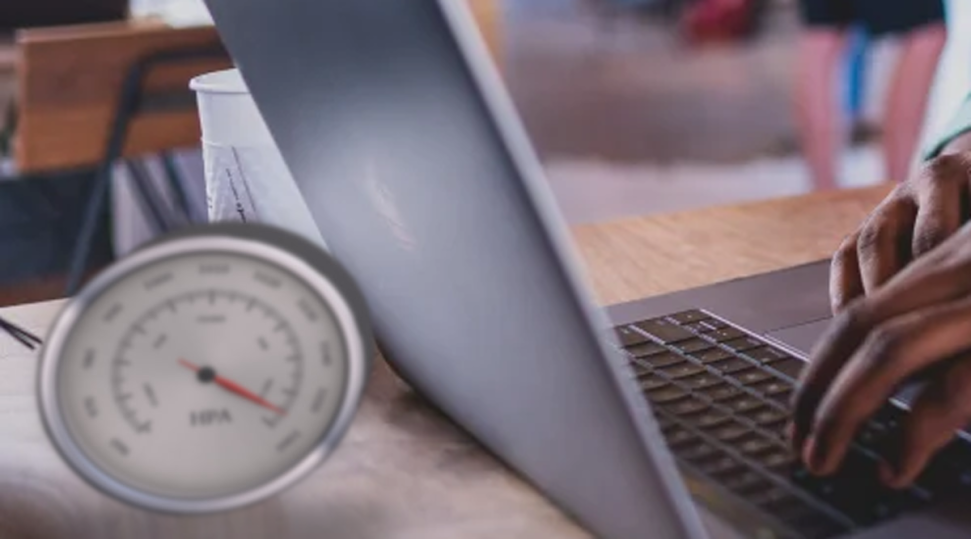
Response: 1055
